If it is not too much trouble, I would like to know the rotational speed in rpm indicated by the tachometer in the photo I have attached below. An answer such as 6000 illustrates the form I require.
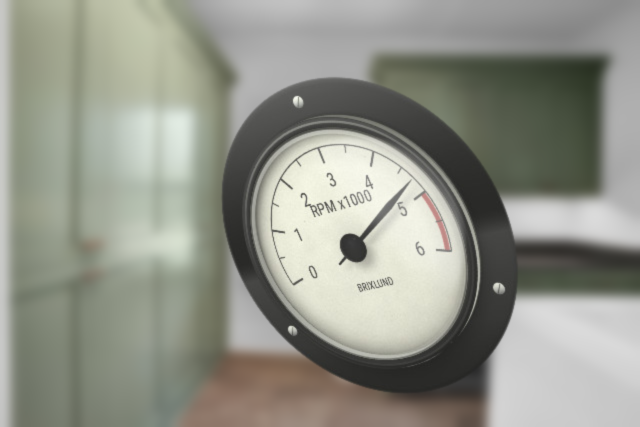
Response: 4750
